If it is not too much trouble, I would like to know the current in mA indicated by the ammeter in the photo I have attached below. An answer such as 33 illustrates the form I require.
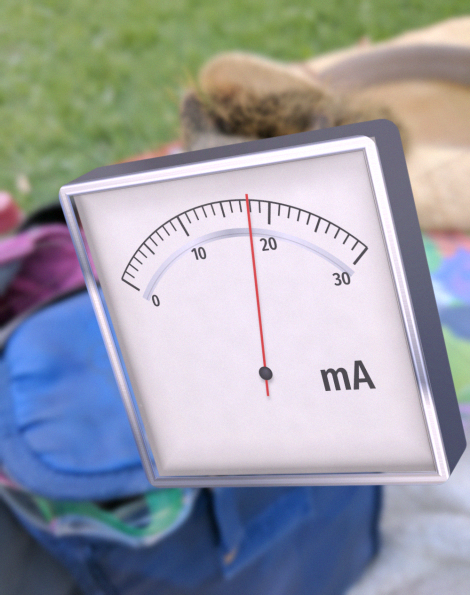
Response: 18
